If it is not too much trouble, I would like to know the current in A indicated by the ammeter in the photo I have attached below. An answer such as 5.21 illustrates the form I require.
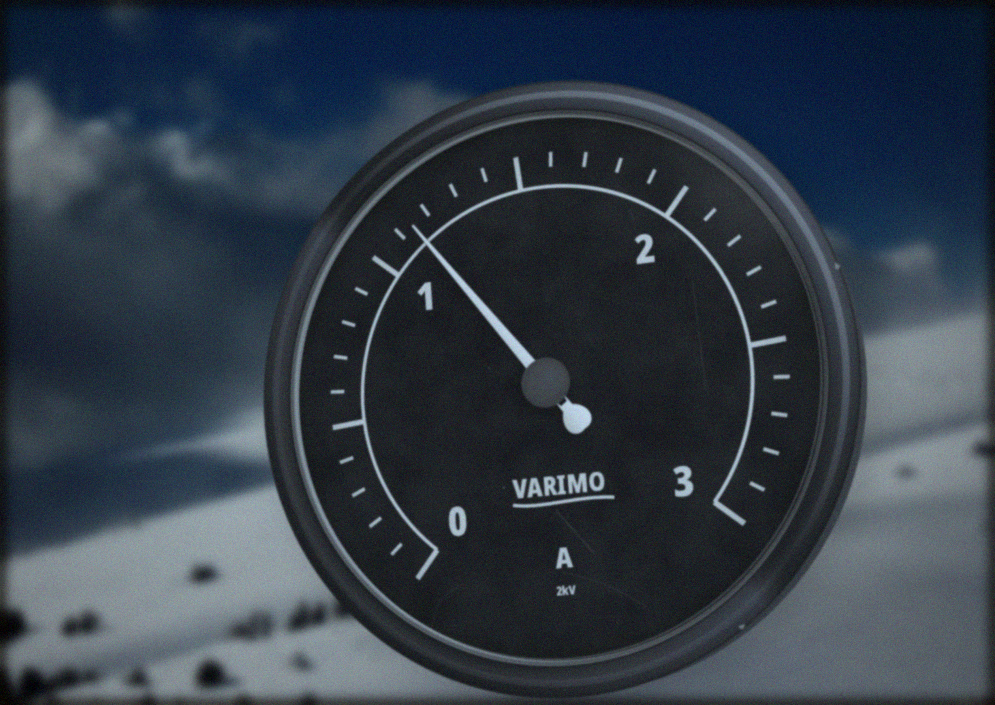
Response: 1.15
